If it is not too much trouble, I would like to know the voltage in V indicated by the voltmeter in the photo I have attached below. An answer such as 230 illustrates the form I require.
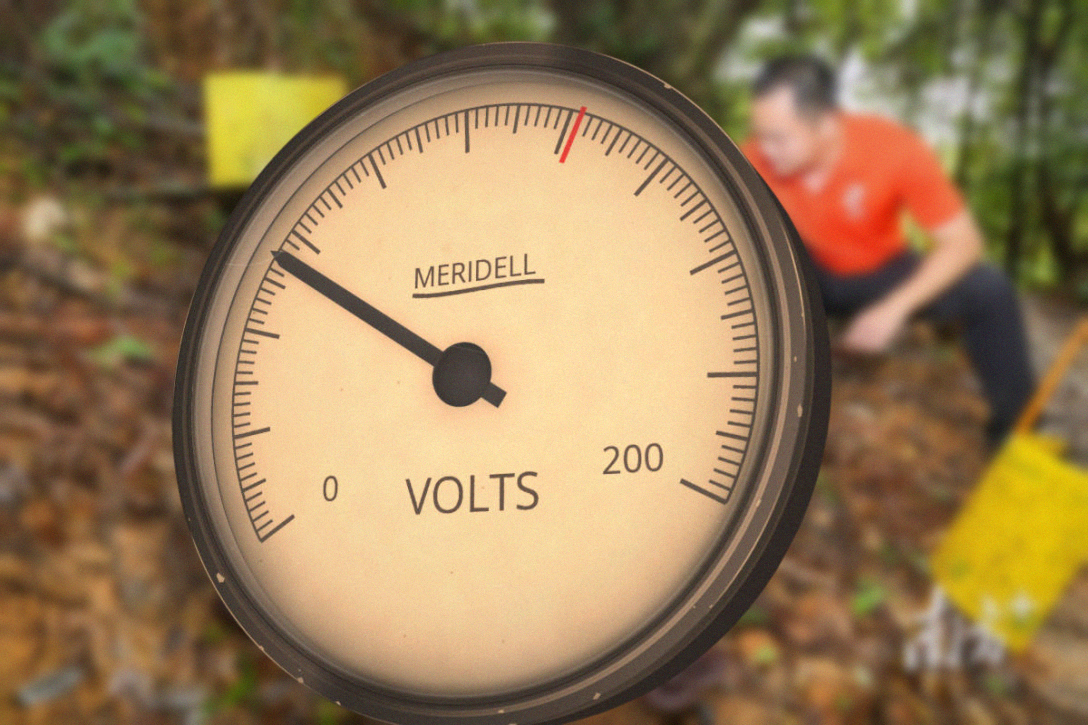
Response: 55
